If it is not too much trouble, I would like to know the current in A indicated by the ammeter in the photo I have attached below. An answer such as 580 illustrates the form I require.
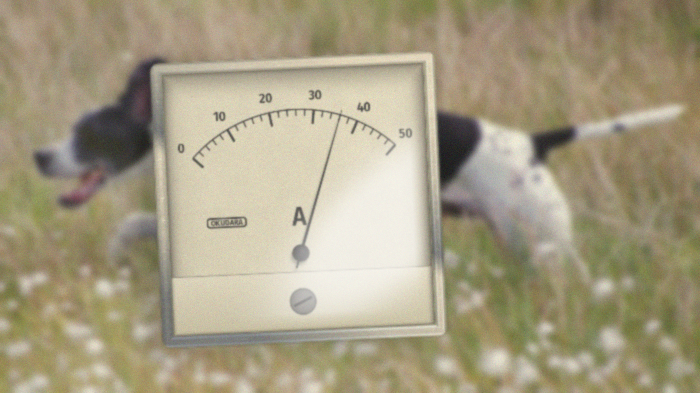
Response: 36
